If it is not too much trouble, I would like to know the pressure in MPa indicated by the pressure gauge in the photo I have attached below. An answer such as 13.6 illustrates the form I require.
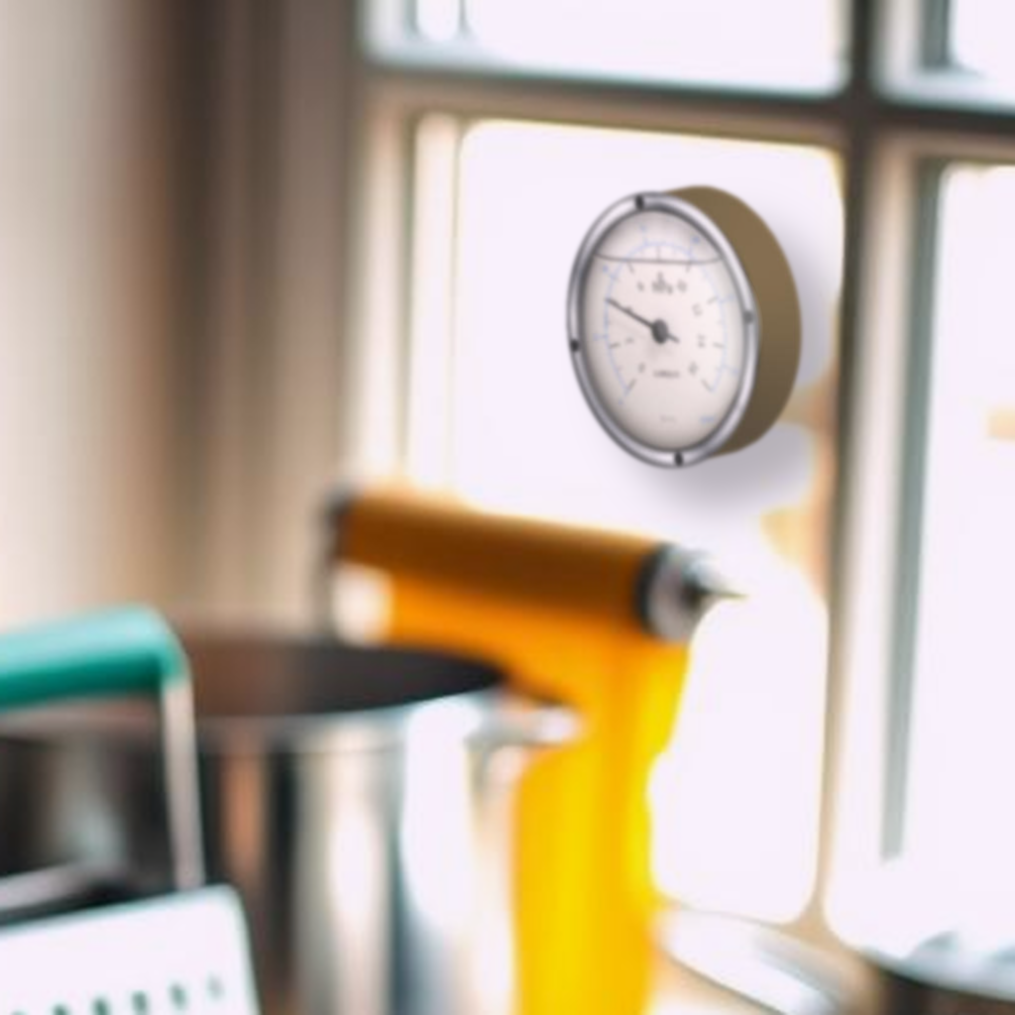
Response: 4
